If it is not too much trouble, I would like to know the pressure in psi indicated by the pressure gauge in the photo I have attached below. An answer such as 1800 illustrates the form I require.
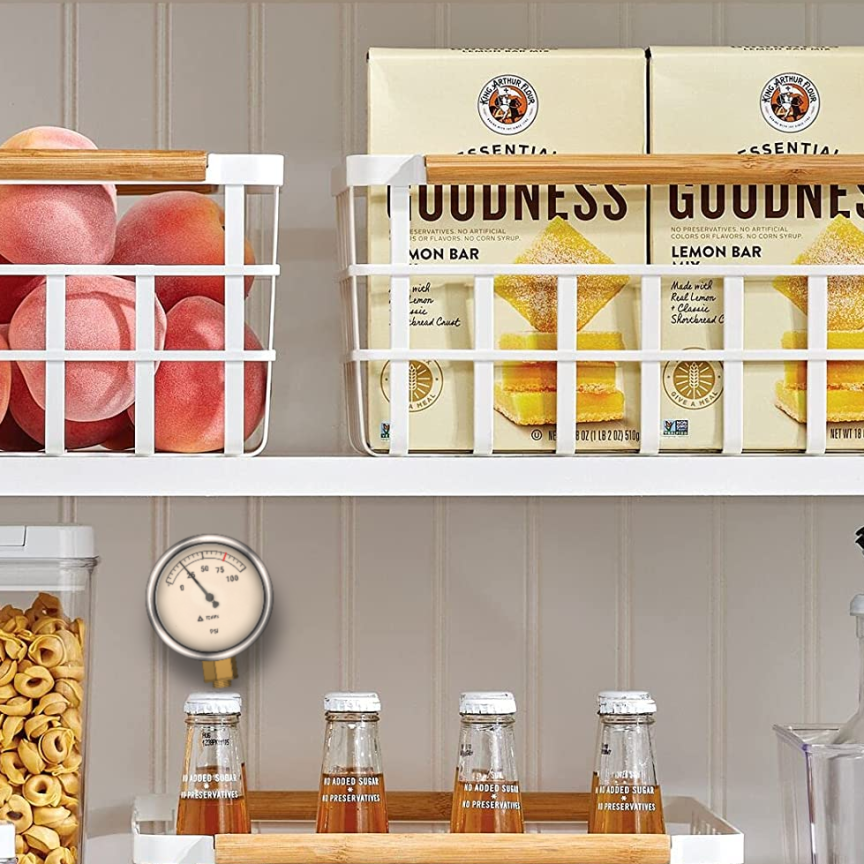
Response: 25
